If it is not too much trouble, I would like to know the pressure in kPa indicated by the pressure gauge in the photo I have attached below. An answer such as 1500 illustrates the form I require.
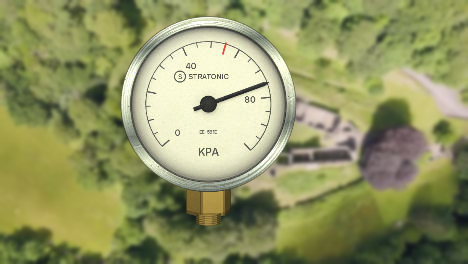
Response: 75
